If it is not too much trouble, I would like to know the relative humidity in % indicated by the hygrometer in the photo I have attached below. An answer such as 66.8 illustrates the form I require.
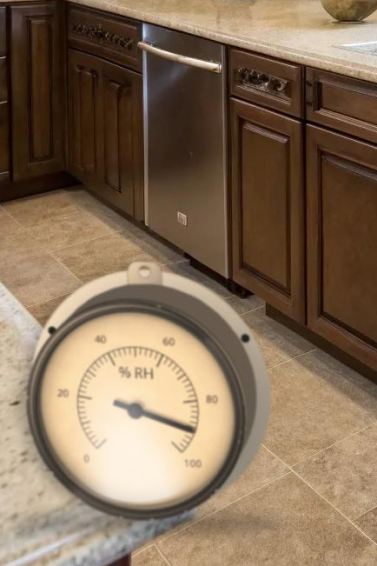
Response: 90
